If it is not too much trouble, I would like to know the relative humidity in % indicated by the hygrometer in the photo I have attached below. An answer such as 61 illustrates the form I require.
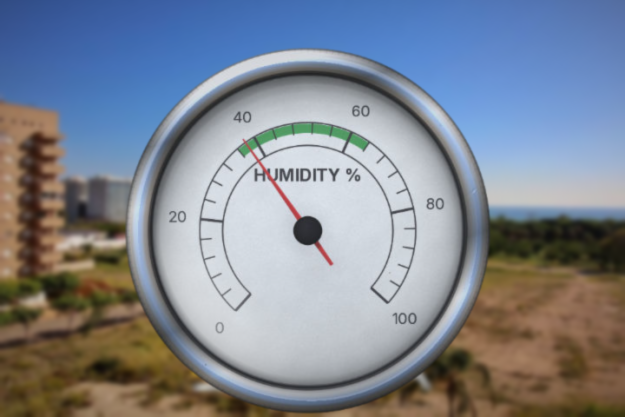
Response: 38
